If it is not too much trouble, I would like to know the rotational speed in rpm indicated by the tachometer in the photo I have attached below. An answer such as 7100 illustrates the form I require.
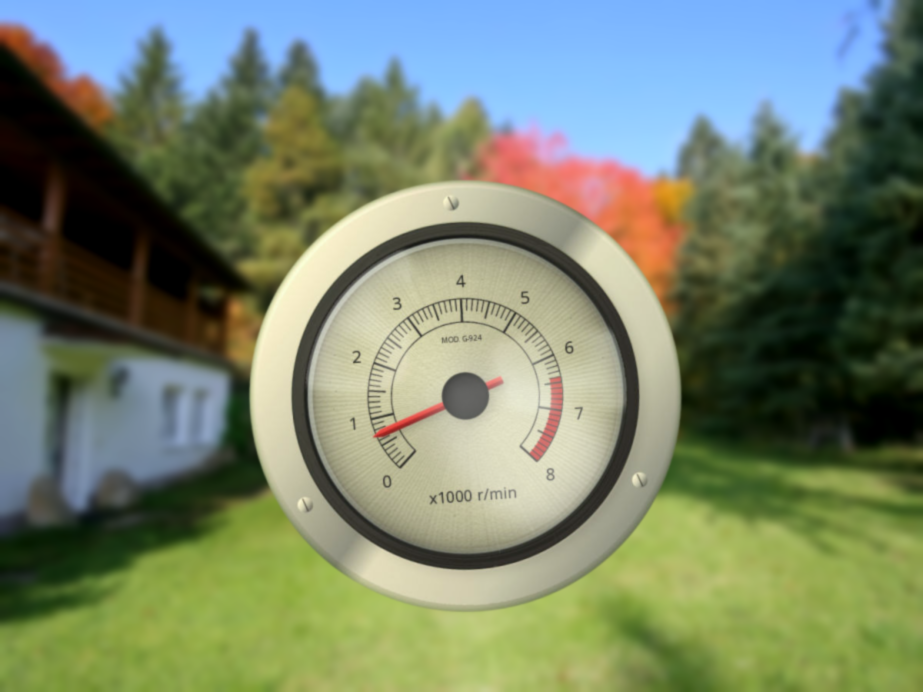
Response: 700
